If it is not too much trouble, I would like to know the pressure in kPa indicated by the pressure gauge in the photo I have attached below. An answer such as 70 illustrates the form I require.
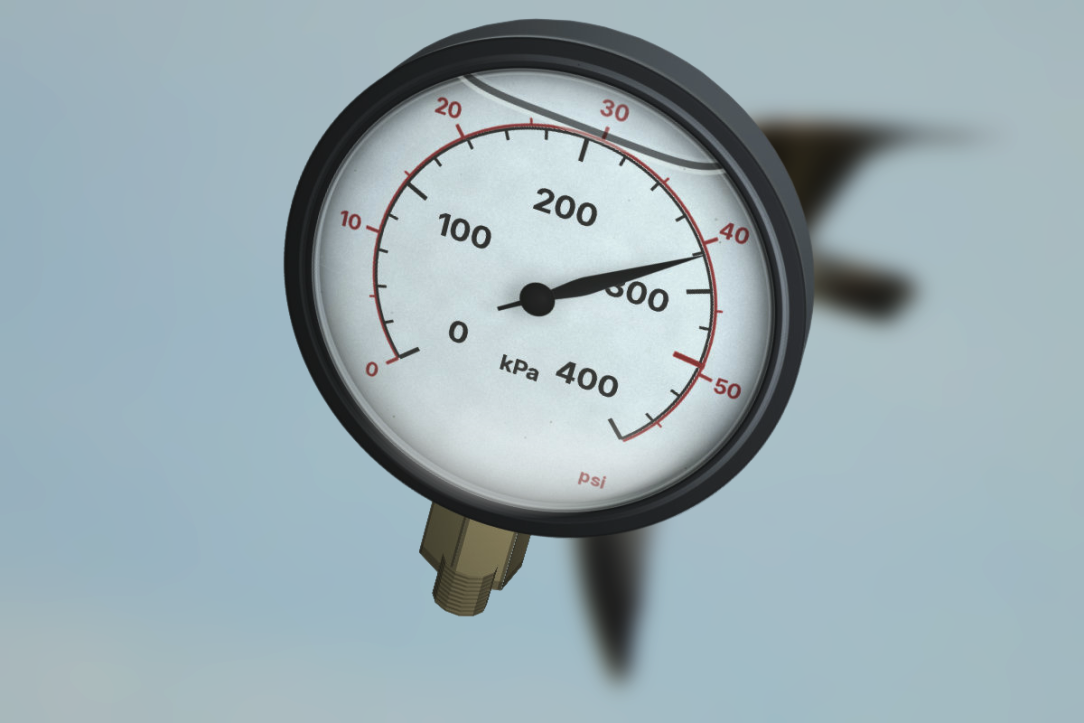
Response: 280
